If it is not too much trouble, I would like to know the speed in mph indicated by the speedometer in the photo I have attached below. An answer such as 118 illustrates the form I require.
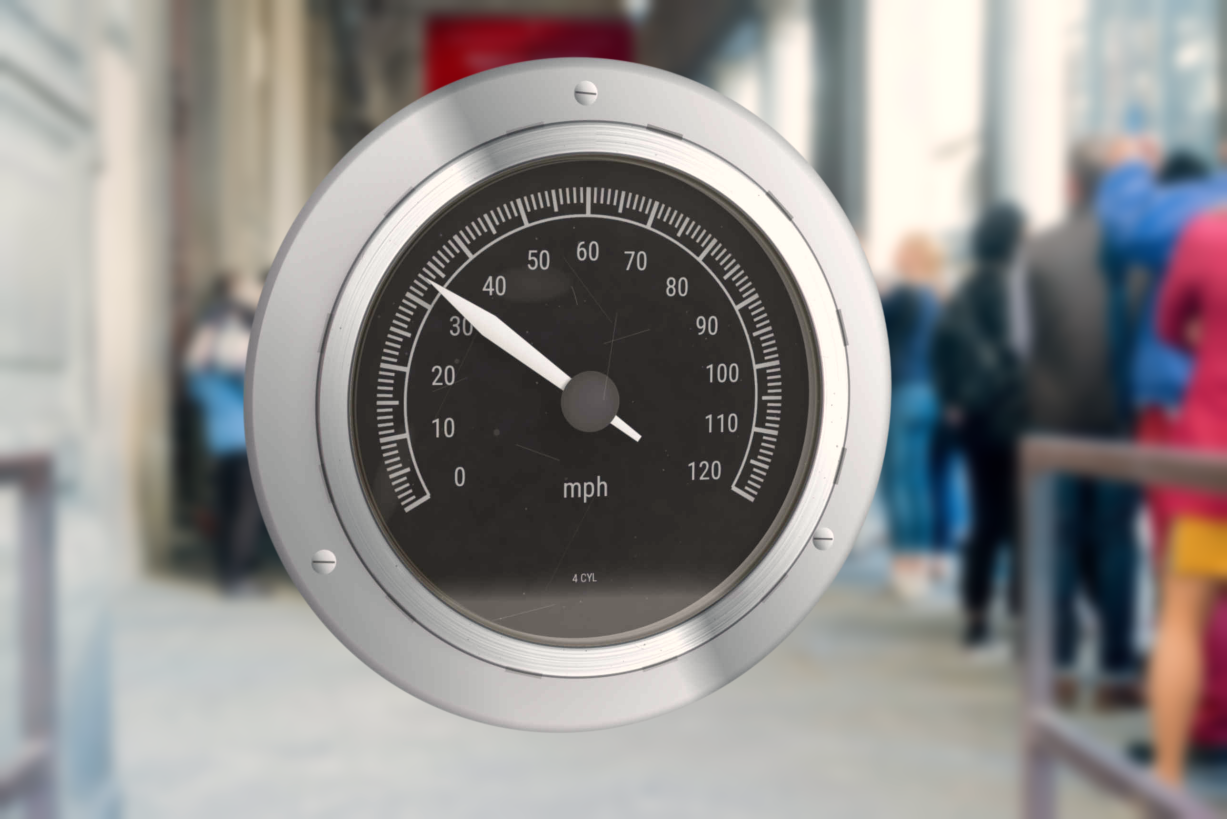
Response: 33
